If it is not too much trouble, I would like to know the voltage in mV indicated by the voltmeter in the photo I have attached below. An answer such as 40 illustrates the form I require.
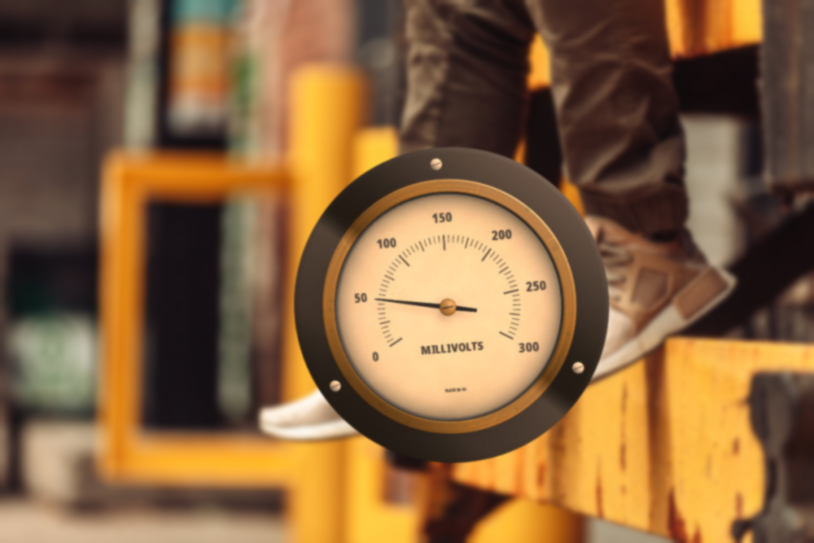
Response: 50
